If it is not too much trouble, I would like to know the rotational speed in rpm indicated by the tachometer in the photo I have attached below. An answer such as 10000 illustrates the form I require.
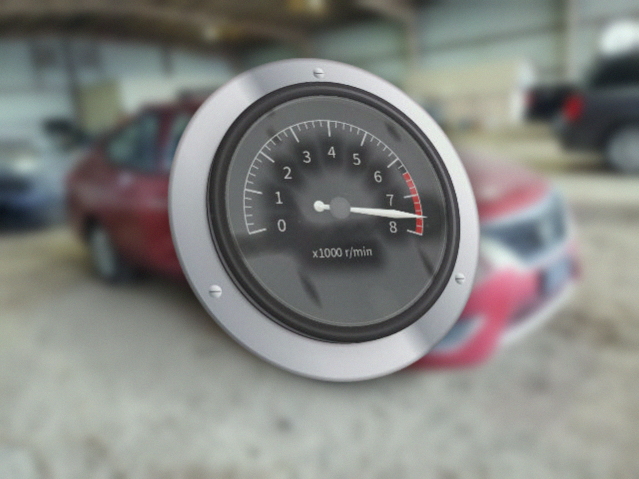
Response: 7600
